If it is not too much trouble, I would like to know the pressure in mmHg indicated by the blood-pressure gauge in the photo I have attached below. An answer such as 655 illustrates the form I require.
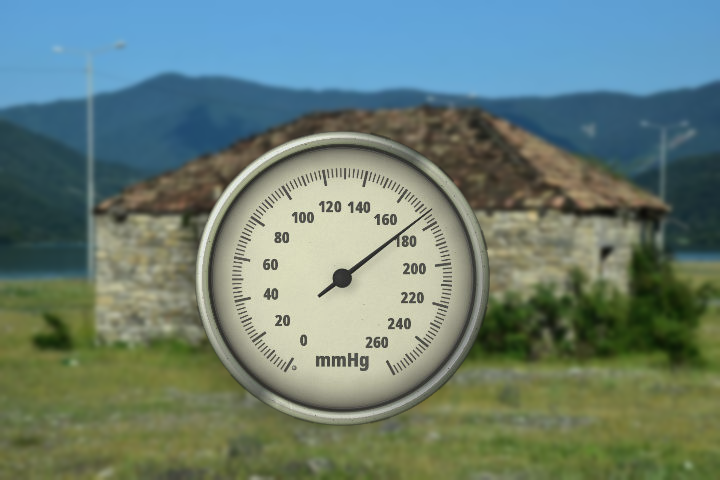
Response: 174
